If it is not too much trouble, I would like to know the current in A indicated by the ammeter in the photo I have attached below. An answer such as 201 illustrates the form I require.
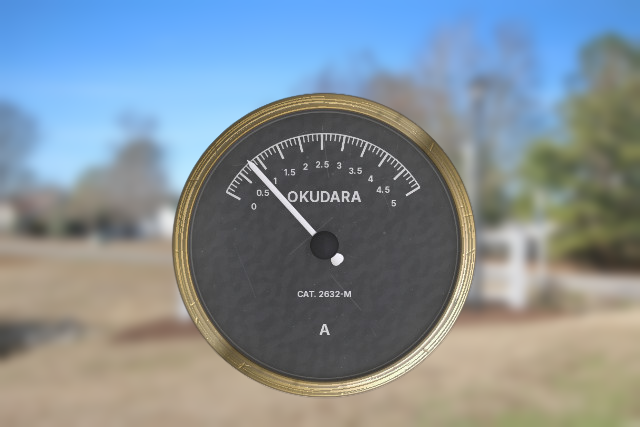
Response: 0.8
